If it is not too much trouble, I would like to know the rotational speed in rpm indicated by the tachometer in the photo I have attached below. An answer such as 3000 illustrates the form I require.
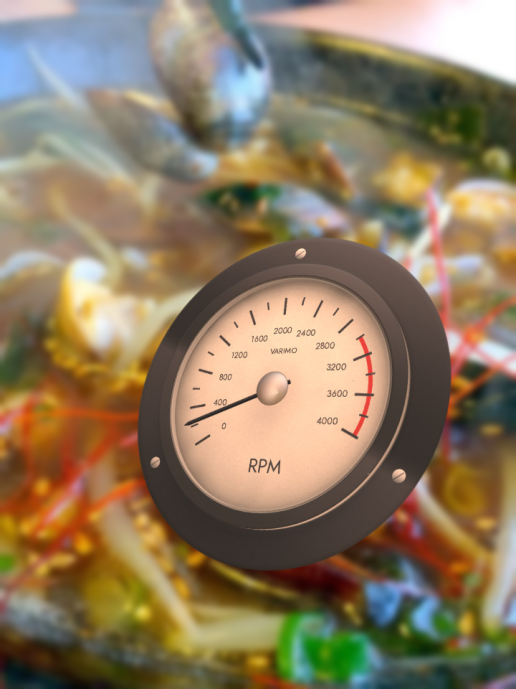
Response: 200
